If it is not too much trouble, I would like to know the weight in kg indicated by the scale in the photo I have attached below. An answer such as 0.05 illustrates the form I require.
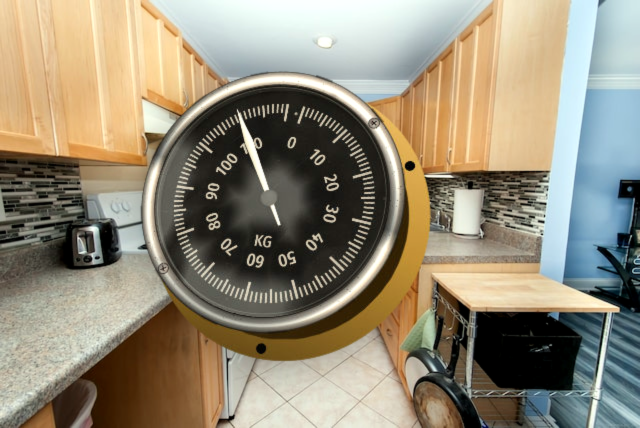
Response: 110
